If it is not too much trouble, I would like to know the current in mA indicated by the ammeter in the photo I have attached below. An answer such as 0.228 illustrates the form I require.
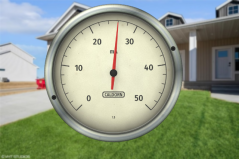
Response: 26
